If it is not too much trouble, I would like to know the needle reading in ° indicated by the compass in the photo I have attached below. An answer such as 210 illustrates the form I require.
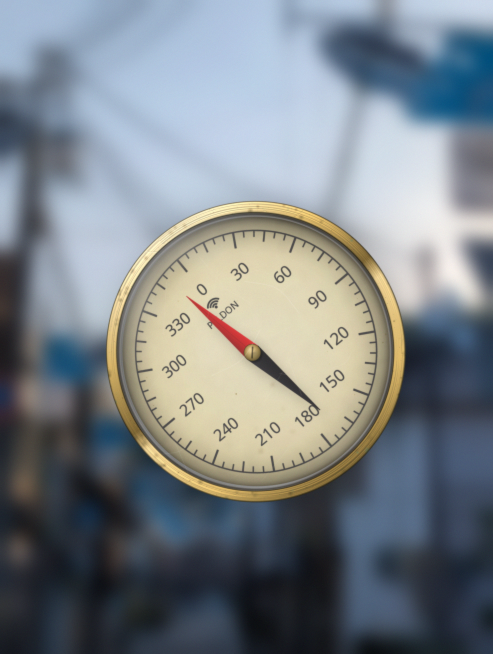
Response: 350
